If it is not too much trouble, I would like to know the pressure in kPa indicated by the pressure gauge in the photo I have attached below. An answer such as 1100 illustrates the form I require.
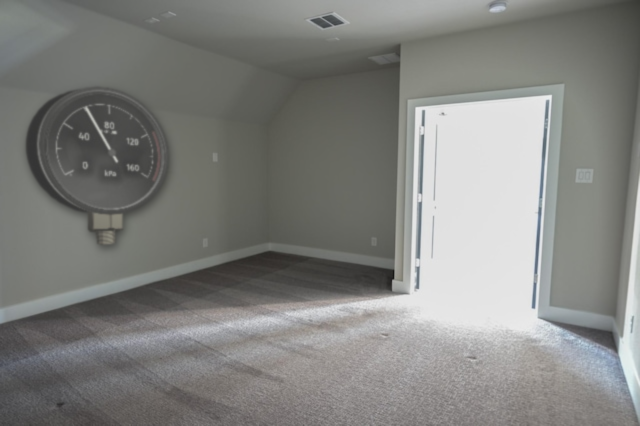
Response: 60
